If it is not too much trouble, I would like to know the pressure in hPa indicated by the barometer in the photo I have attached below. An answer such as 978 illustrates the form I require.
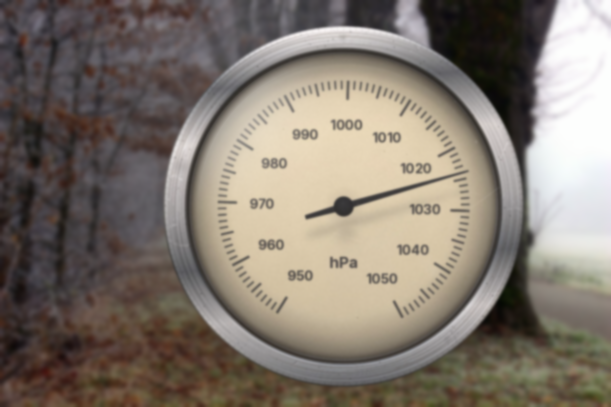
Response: 1024
